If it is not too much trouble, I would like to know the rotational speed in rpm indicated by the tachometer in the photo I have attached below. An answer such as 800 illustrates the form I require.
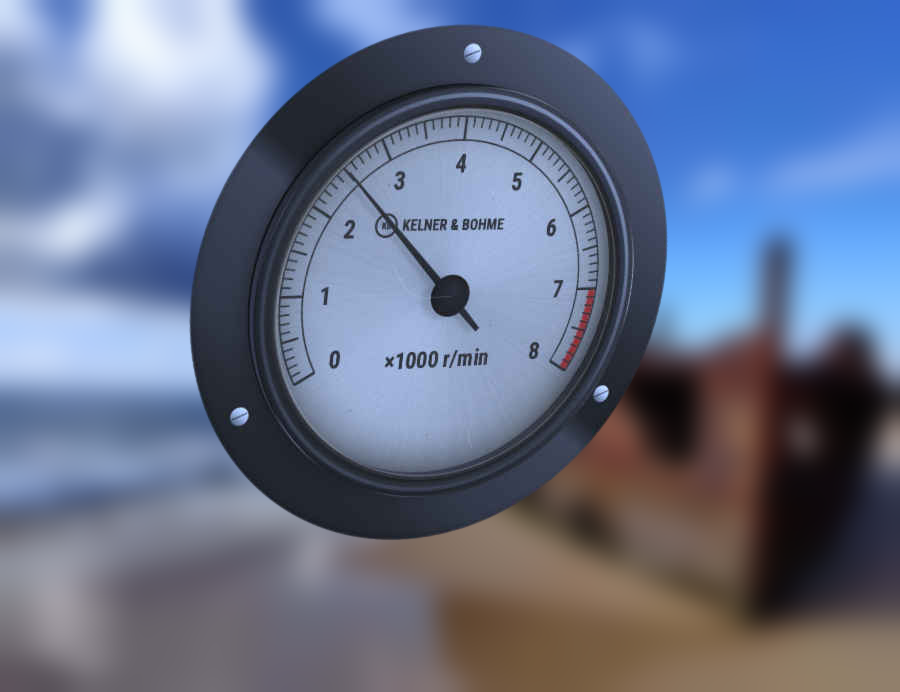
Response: 2500
